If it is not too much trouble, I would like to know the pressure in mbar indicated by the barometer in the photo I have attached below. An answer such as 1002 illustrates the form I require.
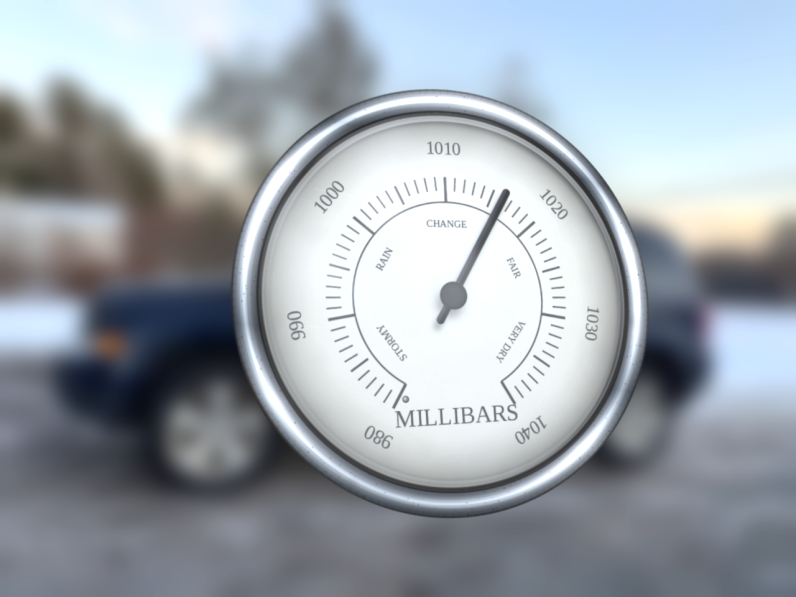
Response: 1016
